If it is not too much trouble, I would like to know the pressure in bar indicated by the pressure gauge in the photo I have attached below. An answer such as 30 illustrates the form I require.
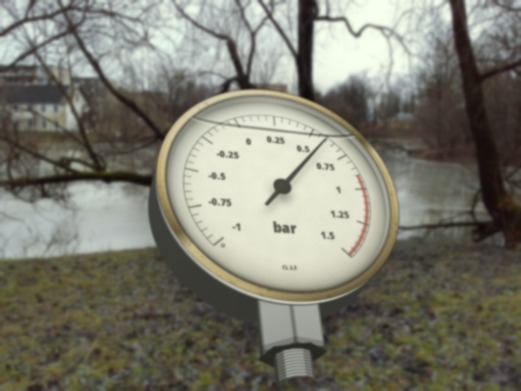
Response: 0.6
